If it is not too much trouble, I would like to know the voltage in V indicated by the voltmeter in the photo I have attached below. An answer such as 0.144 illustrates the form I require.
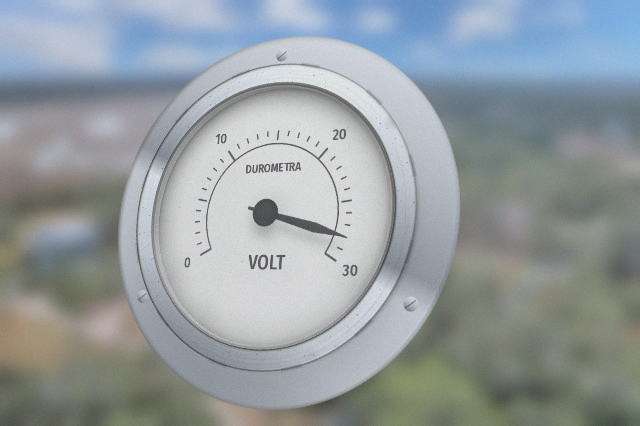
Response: 28
